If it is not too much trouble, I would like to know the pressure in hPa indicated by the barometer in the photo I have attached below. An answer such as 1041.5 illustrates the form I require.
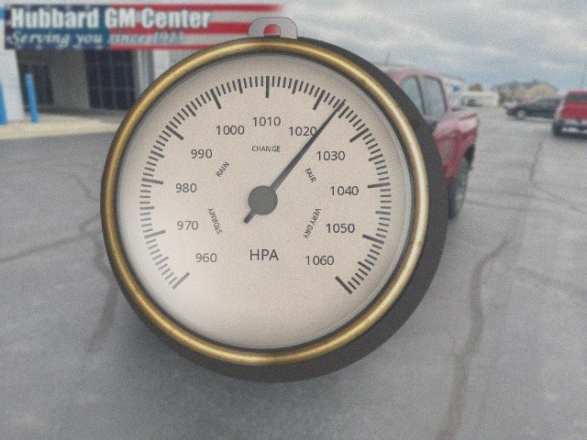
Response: 1024
